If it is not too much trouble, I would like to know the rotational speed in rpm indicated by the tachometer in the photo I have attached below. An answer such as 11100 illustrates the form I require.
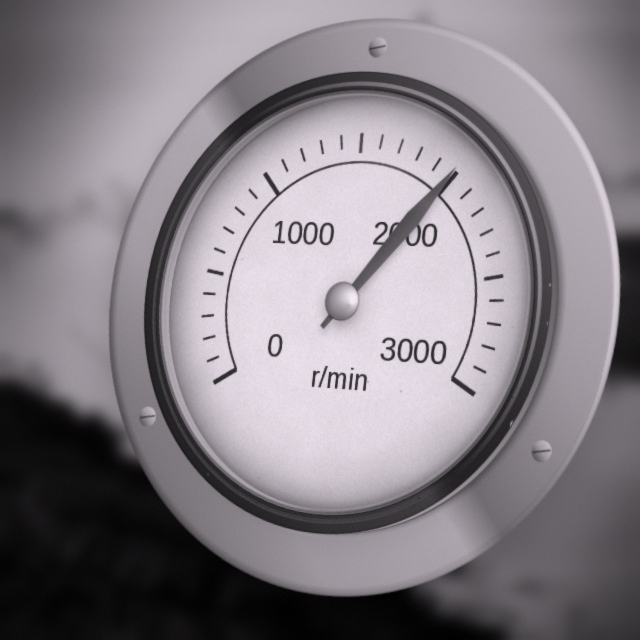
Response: 2000
